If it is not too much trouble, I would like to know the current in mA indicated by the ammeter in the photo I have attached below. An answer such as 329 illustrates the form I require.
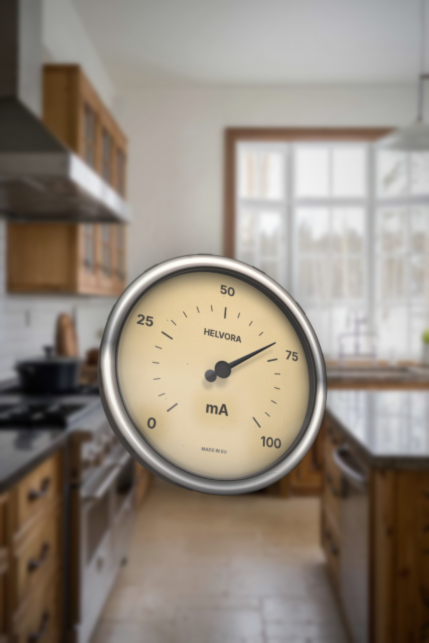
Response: 70
